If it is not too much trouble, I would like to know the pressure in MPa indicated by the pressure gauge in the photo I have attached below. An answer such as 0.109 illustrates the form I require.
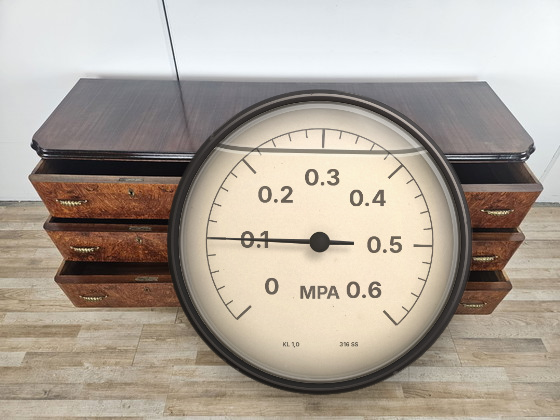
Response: 0.1
